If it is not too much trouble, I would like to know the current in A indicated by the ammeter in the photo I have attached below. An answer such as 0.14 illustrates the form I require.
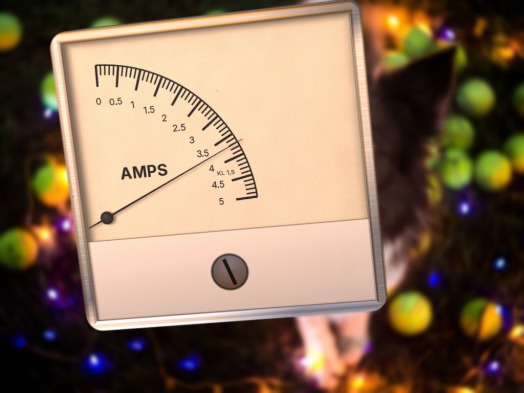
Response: 3.7
